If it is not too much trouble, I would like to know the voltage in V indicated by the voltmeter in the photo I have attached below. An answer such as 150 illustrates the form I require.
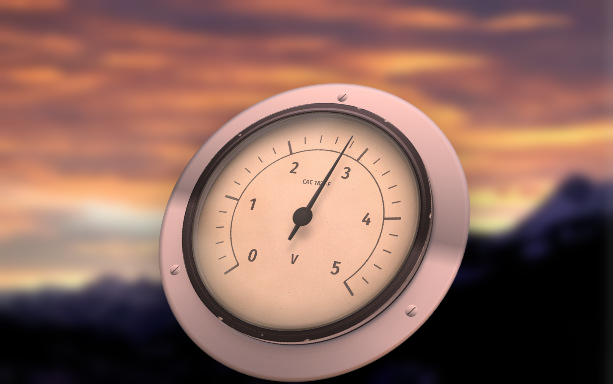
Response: 2.8
